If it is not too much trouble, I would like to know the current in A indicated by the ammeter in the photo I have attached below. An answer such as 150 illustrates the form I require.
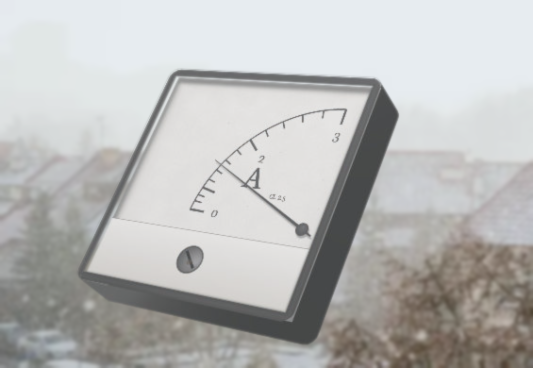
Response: 1.5
